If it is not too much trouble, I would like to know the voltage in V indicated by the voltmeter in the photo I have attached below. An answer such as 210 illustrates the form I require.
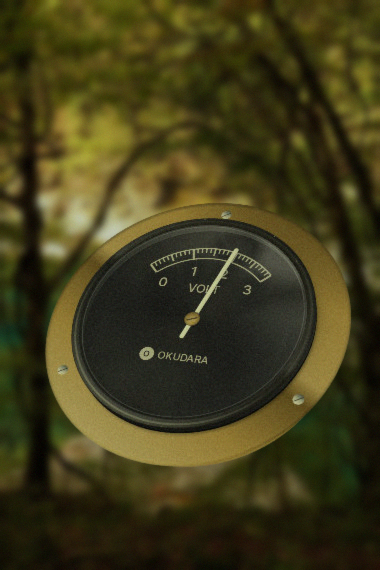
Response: 2
